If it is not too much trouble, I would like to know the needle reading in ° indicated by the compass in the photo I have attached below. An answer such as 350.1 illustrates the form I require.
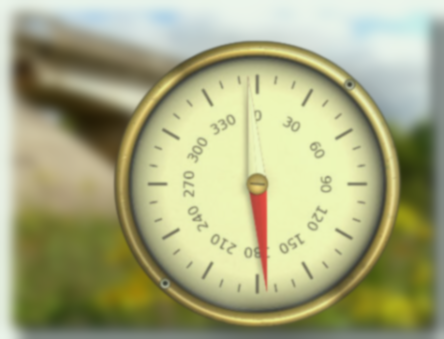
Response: 175
